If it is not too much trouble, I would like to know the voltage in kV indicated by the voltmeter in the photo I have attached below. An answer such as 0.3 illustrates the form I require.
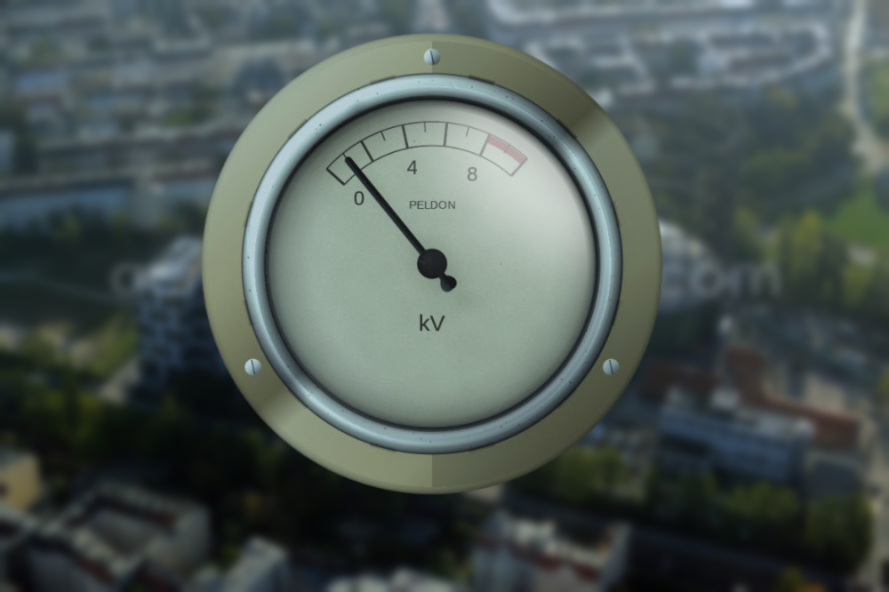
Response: 1
